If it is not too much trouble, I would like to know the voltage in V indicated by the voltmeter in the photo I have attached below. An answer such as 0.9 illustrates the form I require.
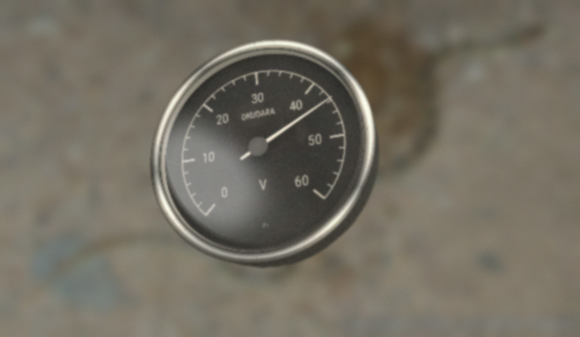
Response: 44
